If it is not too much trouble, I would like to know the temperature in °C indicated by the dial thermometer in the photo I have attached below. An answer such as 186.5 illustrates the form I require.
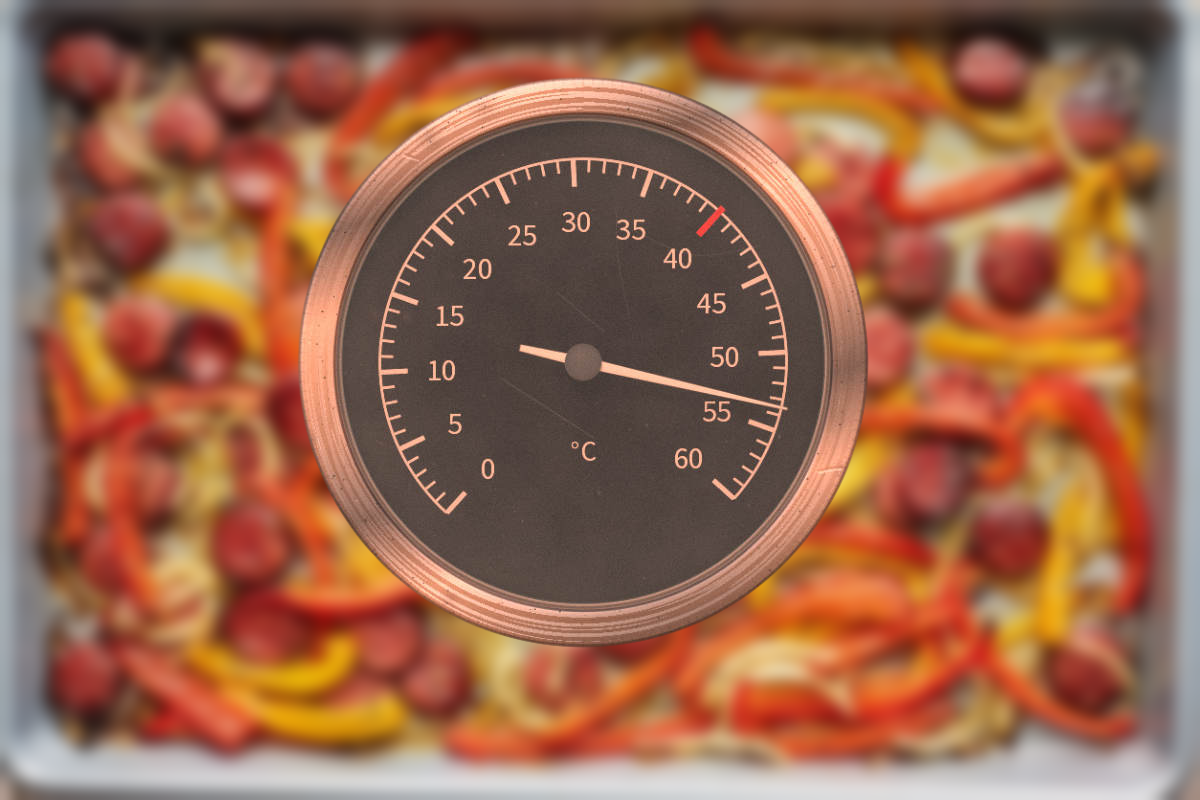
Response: 53.5
